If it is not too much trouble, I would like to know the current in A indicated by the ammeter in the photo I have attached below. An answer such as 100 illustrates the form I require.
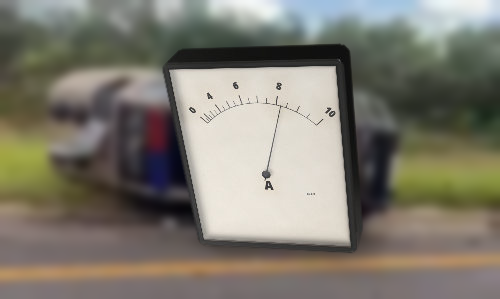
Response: 8.25
